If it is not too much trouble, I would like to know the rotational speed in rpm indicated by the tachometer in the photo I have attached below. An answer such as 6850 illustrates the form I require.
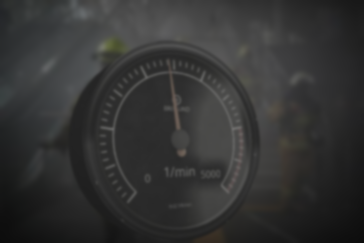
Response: 2400
